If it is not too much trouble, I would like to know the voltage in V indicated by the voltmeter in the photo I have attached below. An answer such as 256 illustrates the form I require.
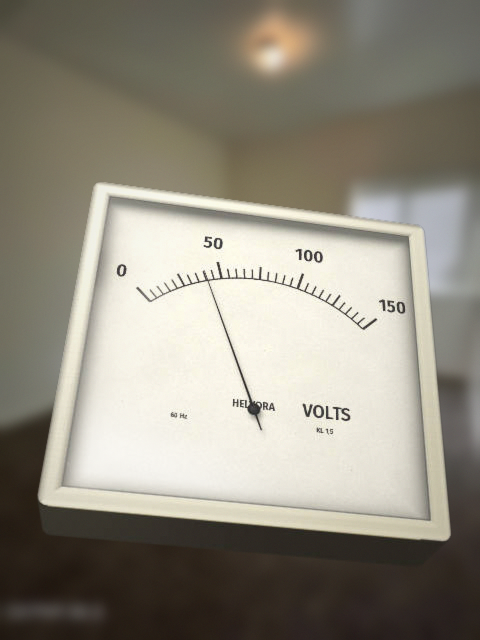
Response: 40
